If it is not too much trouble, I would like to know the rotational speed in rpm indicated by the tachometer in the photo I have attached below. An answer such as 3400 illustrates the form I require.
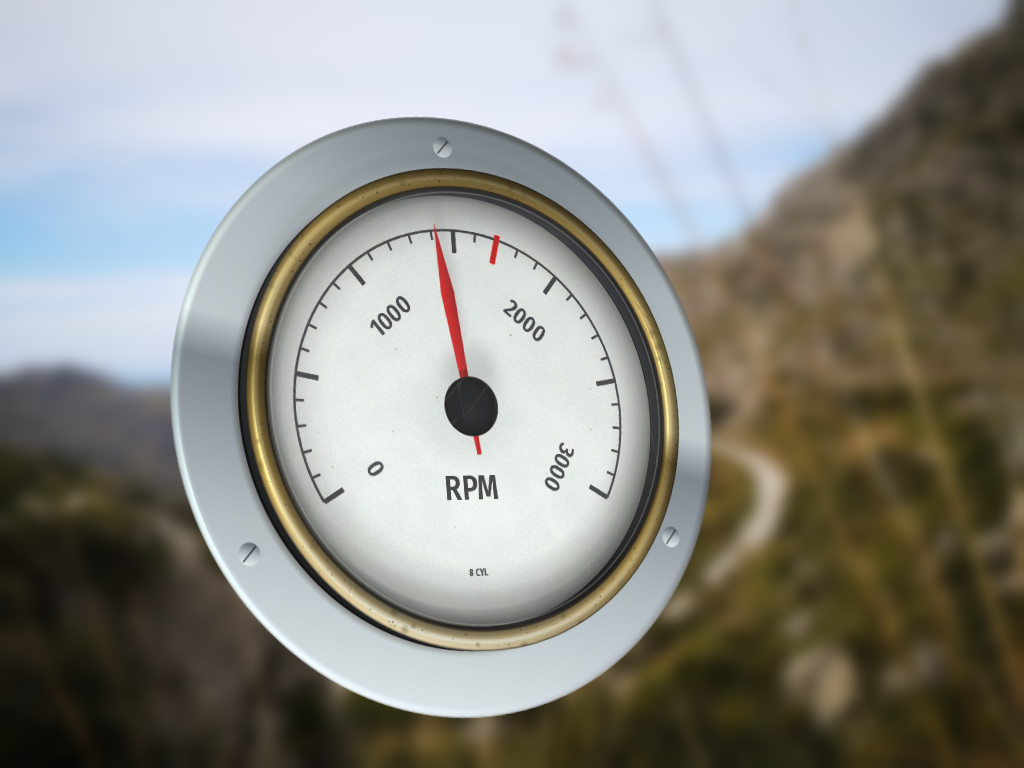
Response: 1400
